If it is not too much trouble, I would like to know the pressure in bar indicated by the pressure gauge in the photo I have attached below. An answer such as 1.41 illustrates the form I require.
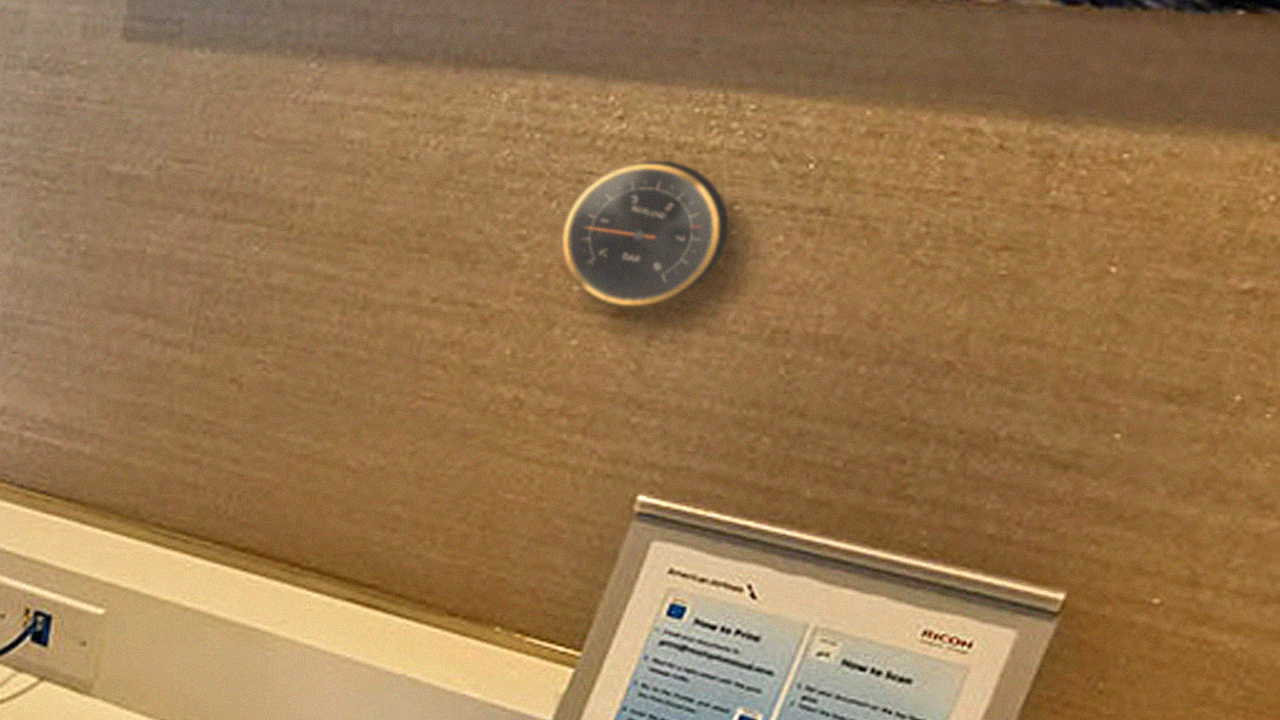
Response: 0.5
